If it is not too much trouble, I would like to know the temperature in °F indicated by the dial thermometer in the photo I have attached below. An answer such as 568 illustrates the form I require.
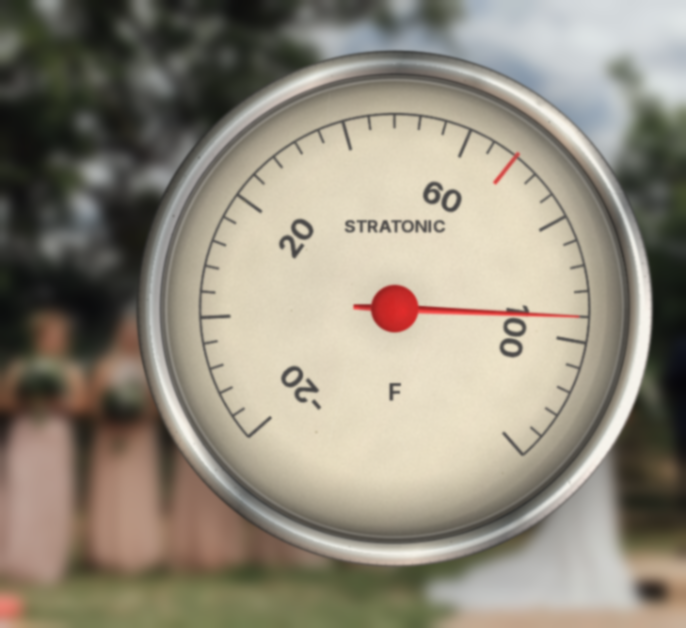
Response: 96
